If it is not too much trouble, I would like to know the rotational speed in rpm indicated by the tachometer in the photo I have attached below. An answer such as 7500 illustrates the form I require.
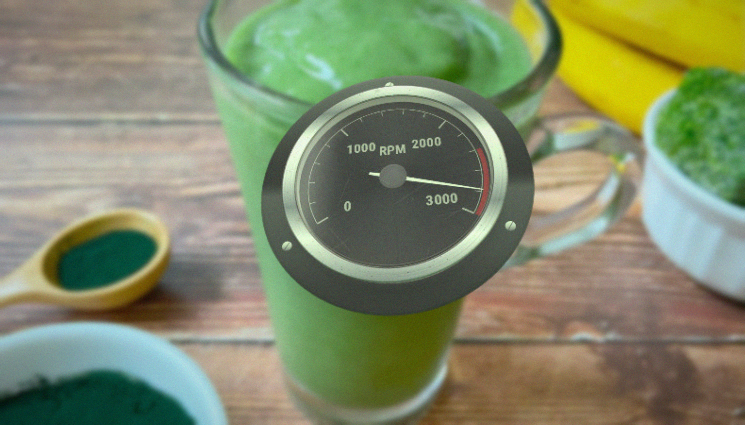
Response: 2800
